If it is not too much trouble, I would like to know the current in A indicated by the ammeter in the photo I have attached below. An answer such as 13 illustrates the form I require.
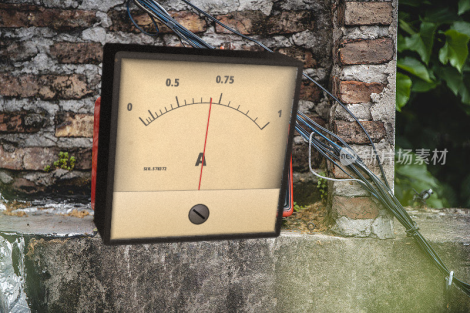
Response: 0.7
